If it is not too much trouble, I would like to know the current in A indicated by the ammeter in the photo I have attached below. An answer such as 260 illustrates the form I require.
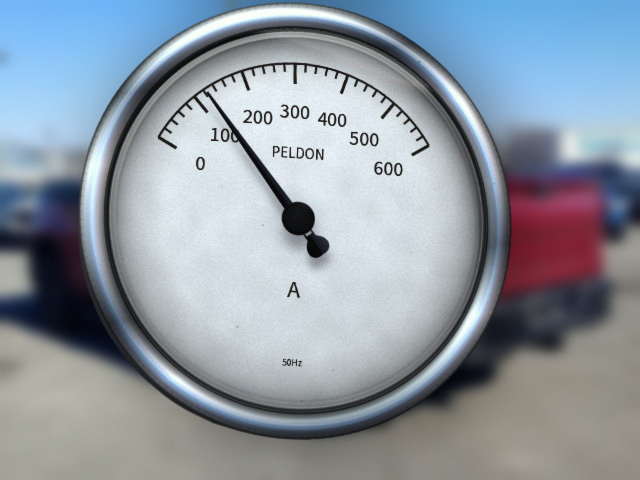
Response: 120
